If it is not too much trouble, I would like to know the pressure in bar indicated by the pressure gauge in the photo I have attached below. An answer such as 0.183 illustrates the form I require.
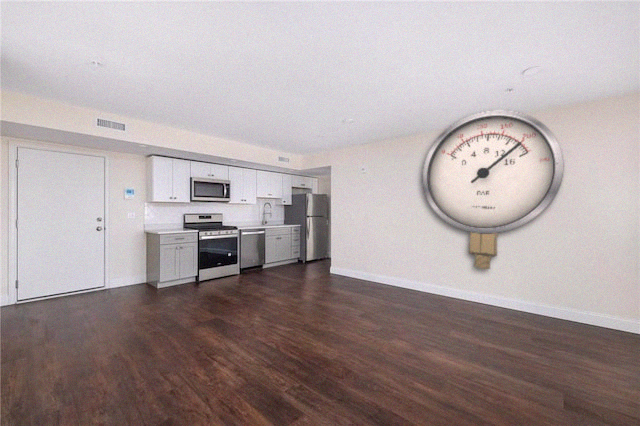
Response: 14
